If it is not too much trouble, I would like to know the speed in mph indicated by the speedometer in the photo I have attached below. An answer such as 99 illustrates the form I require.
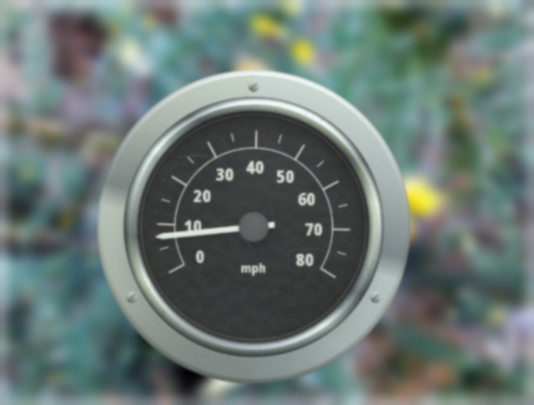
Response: 7.5
